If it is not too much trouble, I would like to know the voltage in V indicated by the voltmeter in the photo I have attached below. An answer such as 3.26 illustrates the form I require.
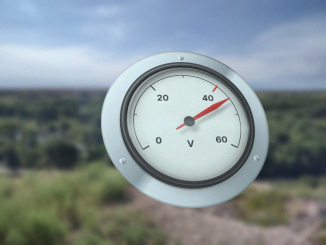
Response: 45
